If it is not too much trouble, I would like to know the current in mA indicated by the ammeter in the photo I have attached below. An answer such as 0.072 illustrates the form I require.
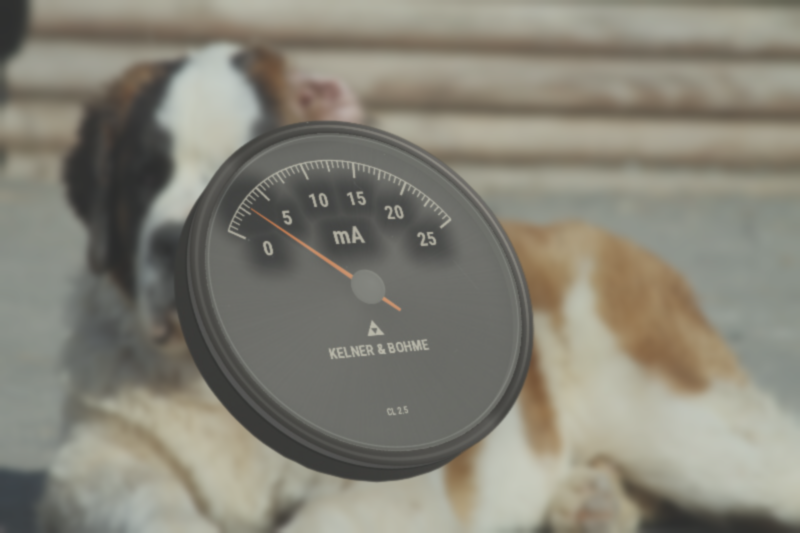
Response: 2.5
